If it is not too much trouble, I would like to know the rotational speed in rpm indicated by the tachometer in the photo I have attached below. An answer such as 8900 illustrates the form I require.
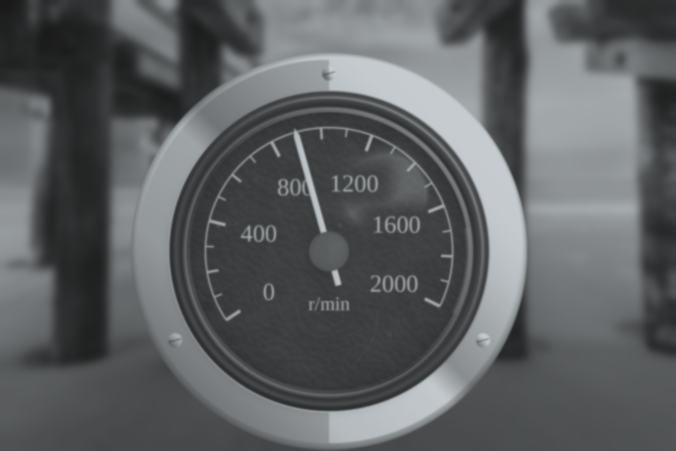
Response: 900
